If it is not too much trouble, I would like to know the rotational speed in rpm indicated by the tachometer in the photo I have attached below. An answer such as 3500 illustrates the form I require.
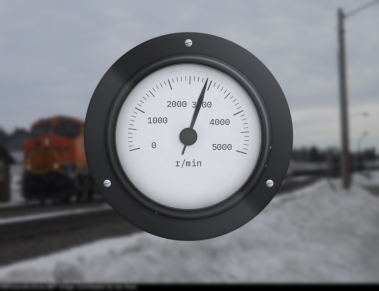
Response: 2900
